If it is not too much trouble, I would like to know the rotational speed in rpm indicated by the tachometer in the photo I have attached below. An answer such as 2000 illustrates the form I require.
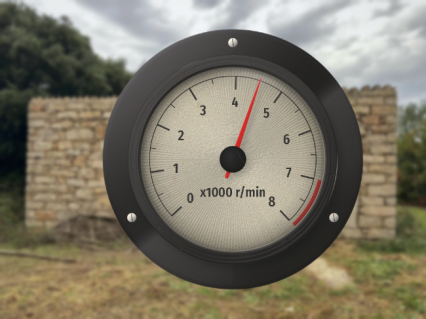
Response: 4500
